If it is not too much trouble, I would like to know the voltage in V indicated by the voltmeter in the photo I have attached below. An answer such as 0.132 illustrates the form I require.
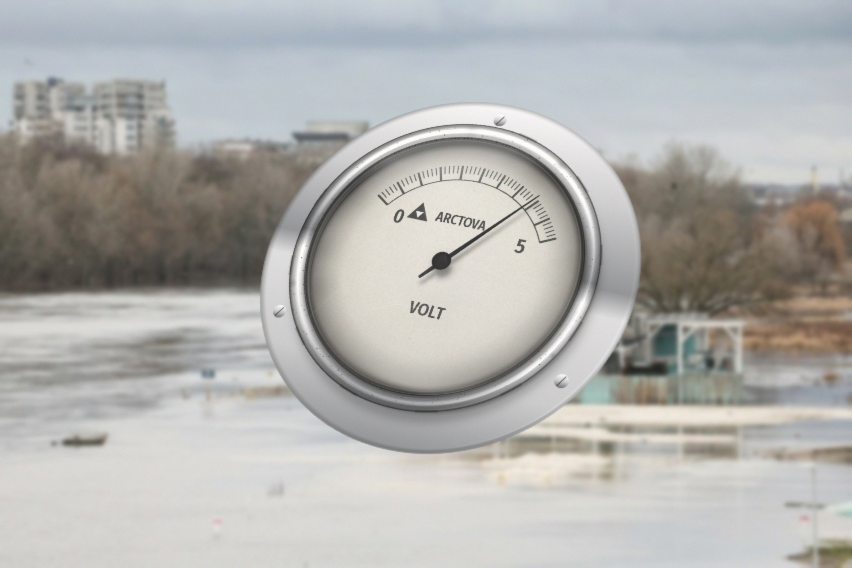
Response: 4
